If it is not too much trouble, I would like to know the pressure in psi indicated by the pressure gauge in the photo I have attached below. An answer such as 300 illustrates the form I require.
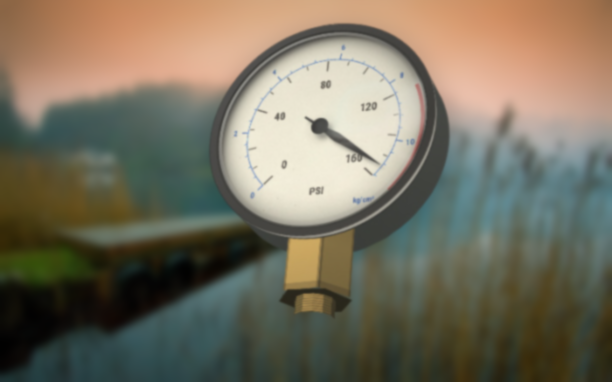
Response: 155
